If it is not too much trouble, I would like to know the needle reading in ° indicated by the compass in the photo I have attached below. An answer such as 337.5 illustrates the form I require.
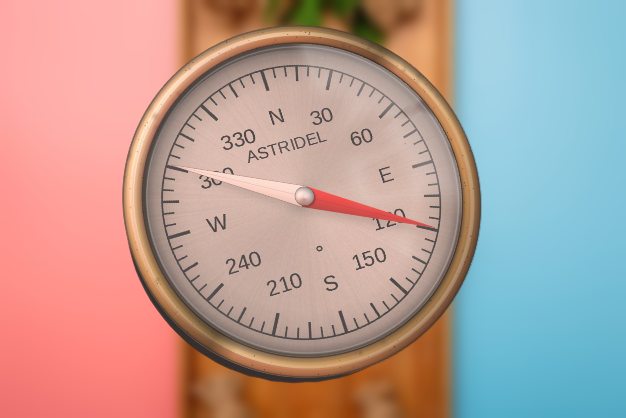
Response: 120
